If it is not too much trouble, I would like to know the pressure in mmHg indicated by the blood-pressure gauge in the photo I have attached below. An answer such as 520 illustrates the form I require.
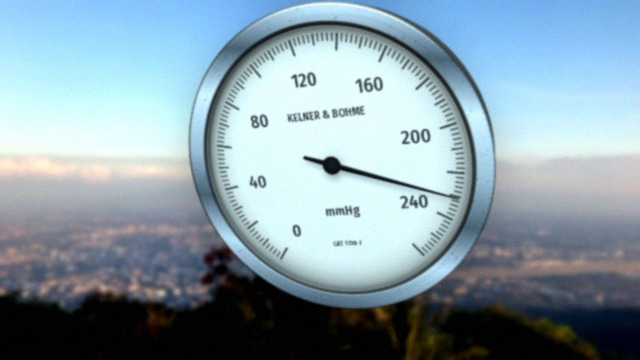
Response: 230
